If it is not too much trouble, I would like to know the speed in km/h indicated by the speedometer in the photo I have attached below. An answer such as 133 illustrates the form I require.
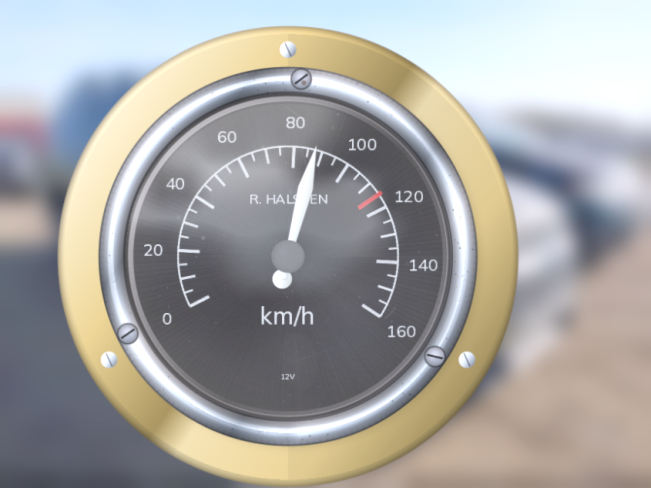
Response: 87.5
